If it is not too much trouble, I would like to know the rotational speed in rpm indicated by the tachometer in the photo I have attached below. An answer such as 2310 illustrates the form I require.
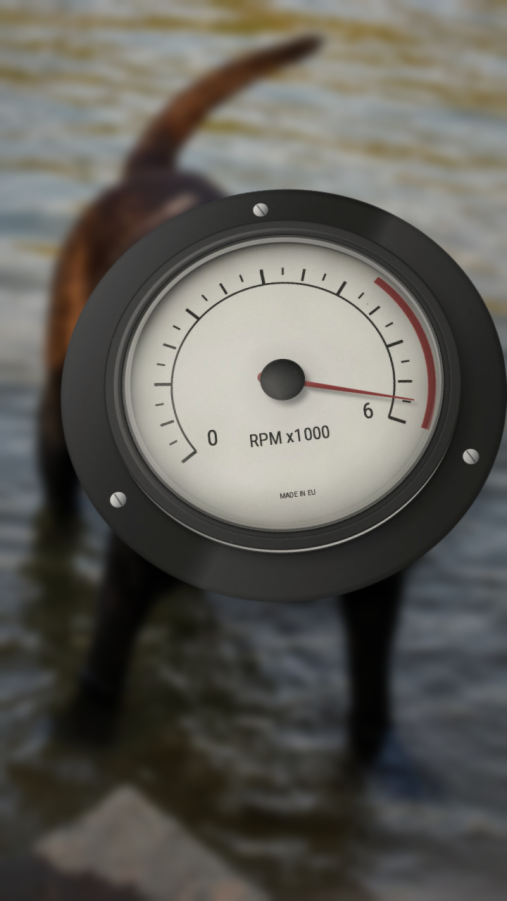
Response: 5750
